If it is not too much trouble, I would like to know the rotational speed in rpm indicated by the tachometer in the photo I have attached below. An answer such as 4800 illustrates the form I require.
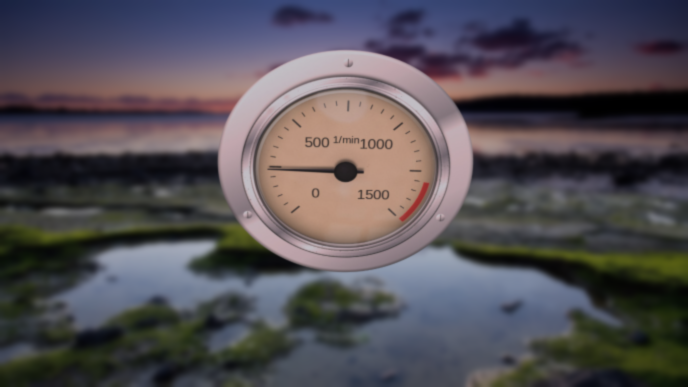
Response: 250
